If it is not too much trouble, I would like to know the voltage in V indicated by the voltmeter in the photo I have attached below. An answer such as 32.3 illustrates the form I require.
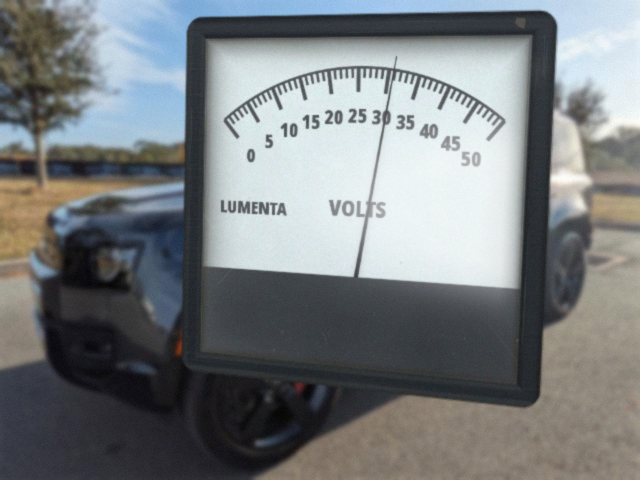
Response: 31
